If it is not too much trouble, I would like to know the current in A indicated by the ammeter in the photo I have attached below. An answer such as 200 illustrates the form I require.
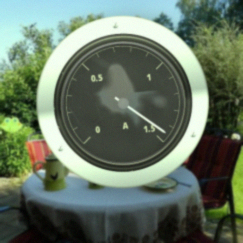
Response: 1.45
